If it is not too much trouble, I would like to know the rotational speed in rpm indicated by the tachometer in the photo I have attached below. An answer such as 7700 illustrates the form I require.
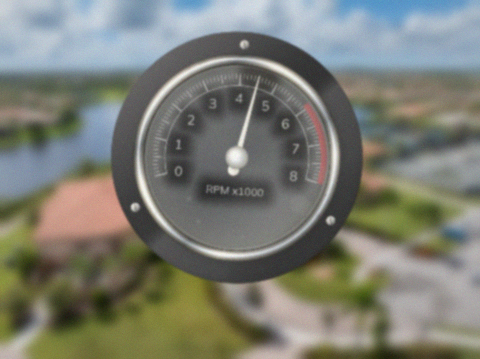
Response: 4500
